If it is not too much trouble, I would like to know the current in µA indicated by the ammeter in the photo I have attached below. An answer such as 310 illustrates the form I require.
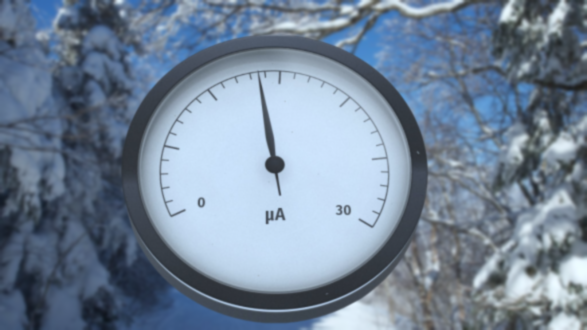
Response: 13.5
